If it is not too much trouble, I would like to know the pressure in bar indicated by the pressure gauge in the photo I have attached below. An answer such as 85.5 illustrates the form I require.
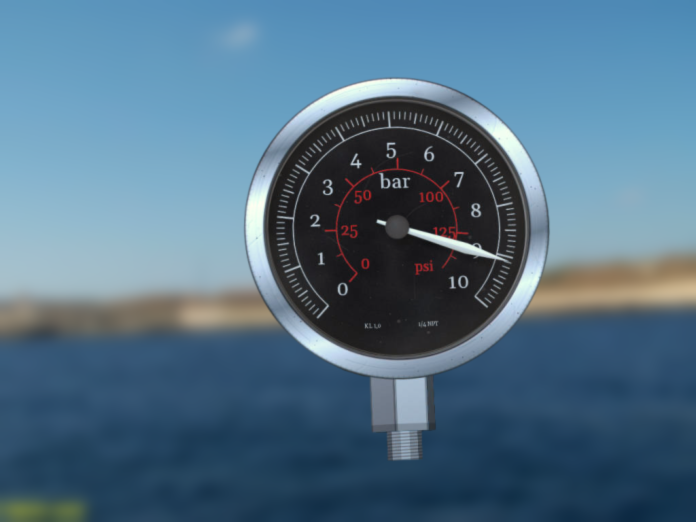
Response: 9.1
